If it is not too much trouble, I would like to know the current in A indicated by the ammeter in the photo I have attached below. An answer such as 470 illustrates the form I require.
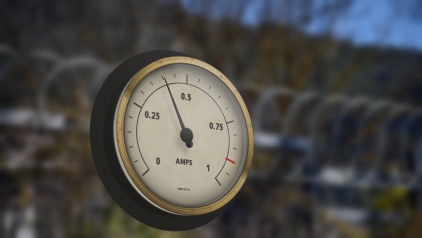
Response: 0.4
